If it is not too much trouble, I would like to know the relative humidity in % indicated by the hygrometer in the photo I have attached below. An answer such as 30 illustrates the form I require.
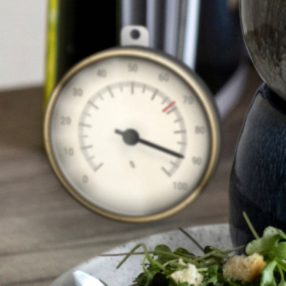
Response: 90
